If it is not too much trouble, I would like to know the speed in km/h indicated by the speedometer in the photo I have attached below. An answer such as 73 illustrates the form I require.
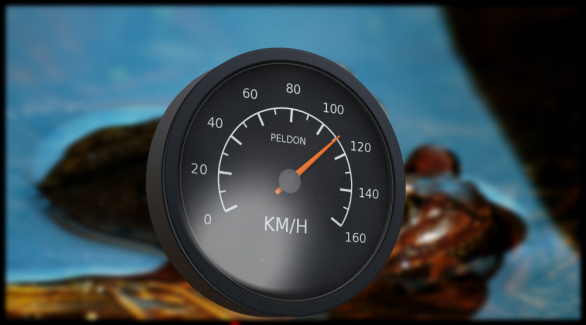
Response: 110
